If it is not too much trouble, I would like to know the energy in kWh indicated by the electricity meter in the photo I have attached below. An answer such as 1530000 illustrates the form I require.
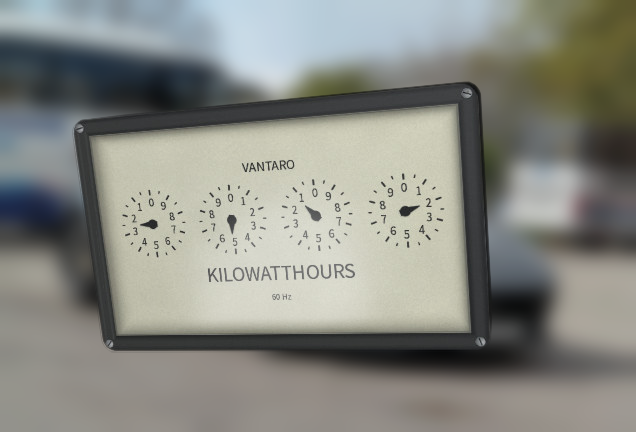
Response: 2512
